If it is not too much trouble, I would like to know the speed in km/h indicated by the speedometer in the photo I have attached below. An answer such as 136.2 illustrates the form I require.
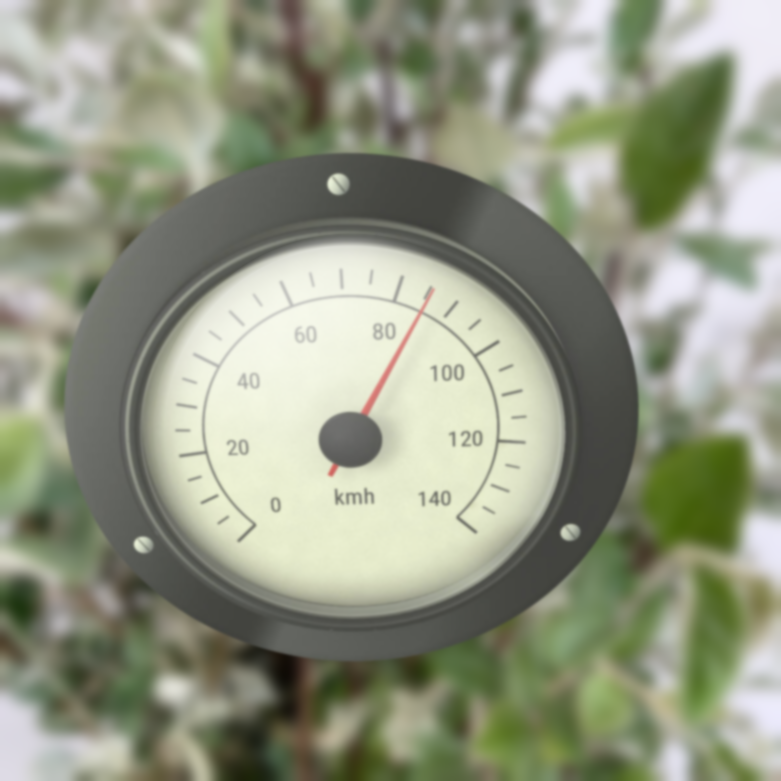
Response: 85
